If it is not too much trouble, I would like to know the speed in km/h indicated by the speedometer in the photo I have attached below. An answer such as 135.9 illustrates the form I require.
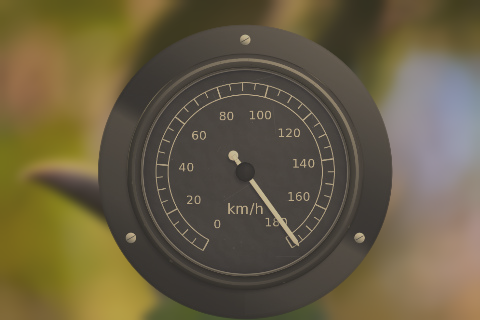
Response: 177.5
